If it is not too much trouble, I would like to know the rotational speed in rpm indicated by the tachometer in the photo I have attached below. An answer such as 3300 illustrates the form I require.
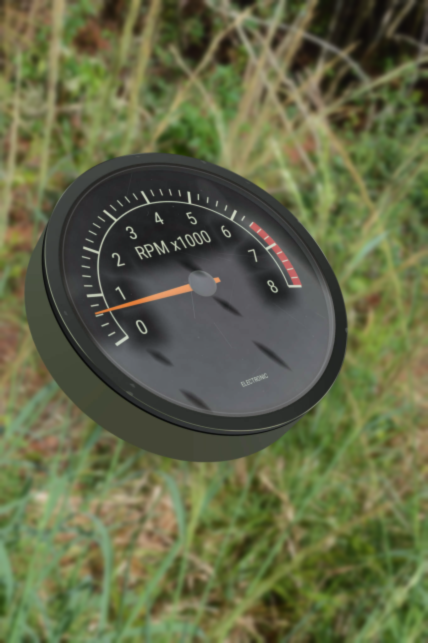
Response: 600
